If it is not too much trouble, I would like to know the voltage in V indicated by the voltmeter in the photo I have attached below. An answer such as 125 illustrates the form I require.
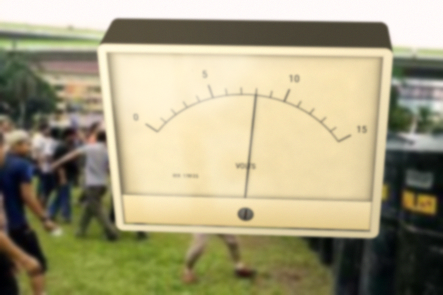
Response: 8
